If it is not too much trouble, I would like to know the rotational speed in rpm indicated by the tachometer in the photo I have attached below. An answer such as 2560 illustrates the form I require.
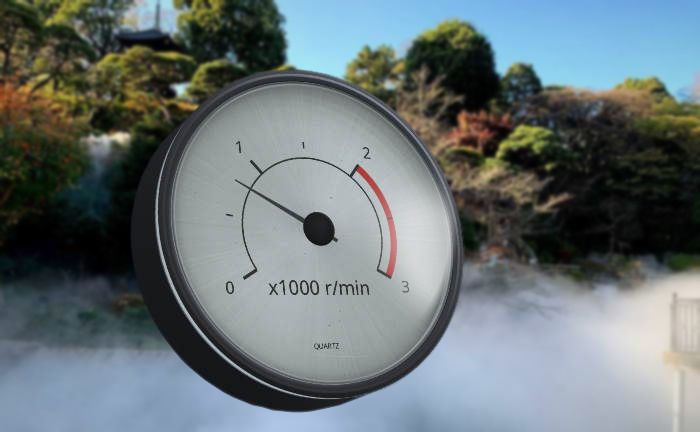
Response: 750
